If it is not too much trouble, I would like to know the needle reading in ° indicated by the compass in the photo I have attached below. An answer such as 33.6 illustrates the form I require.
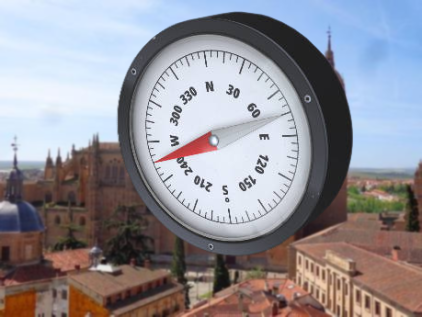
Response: 255
